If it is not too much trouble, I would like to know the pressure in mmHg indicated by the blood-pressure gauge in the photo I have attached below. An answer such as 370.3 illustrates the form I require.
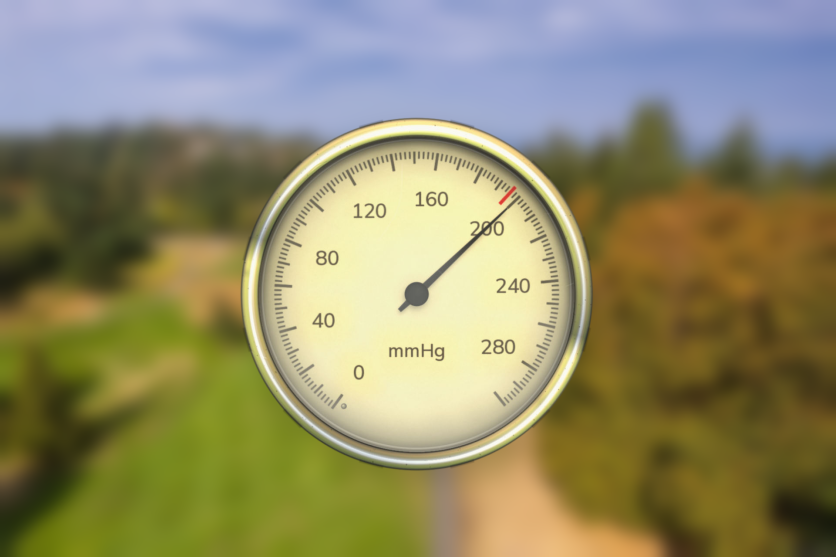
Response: 200
